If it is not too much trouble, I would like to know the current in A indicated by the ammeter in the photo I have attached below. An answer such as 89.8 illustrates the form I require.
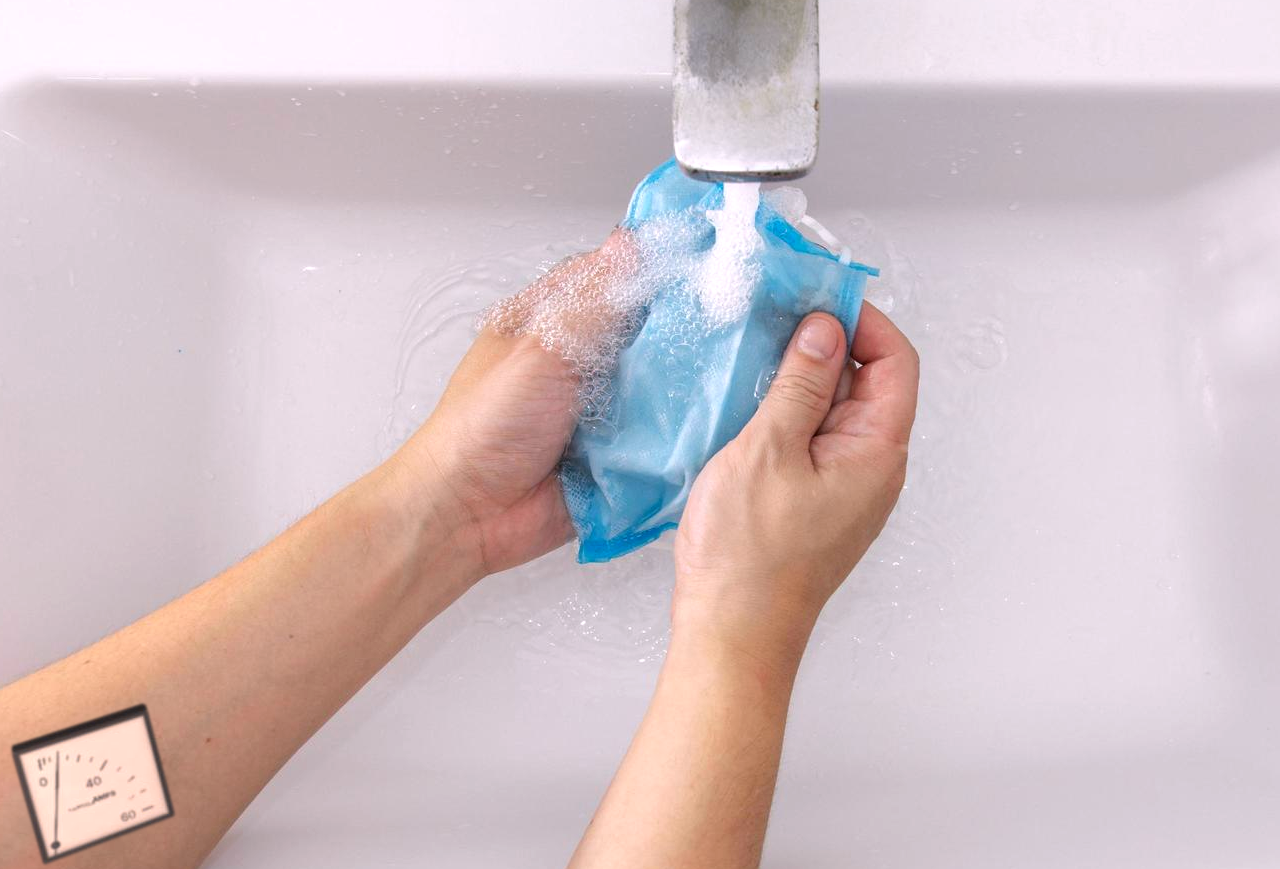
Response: 20
